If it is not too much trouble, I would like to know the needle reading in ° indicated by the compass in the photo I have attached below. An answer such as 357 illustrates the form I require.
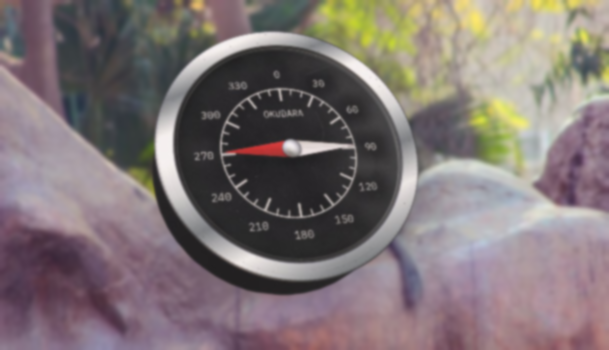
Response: 270
